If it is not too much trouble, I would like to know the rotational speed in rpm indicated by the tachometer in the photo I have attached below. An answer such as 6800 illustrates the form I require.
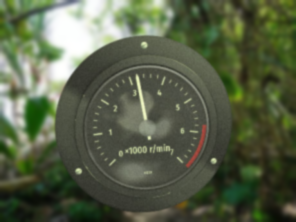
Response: 3200
